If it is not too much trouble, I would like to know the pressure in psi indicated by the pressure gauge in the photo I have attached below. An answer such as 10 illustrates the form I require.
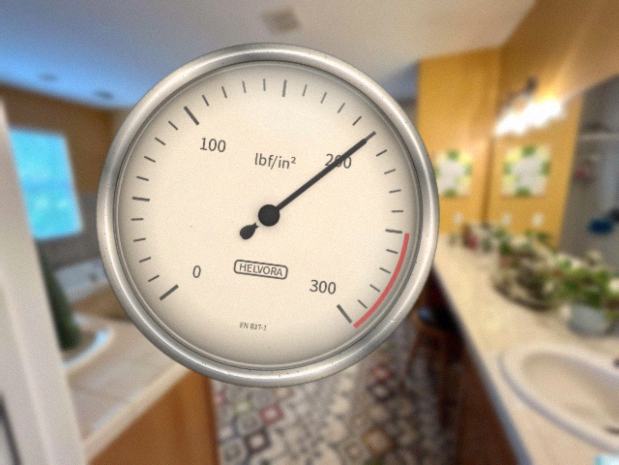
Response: 200
